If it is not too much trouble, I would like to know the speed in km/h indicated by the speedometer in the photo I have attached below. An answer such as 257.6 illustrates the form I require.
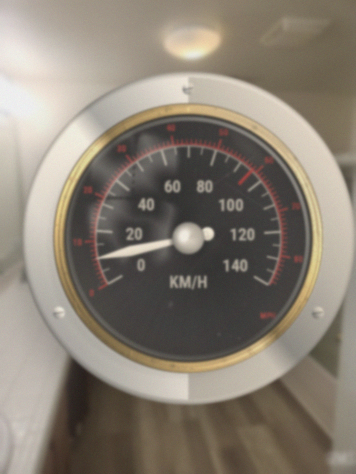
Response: 10
